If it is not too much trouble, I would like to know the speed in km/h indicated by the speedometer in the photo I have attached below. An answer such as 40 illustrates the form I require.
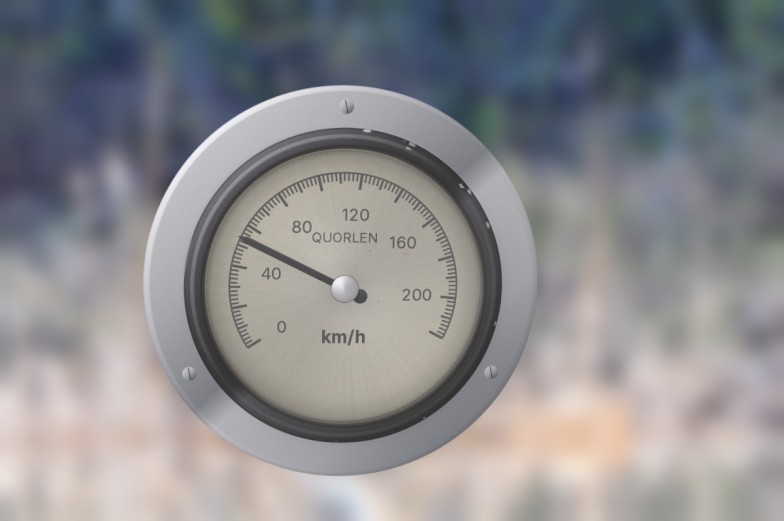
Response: 54
